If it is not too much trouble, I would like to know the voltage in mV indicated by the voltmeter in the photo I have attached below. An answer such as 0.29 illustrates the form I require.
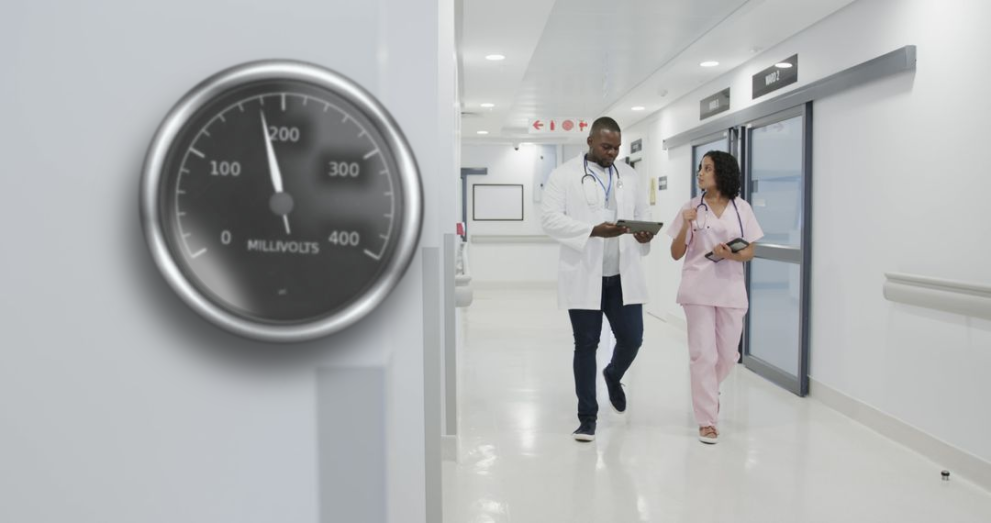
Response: 180
